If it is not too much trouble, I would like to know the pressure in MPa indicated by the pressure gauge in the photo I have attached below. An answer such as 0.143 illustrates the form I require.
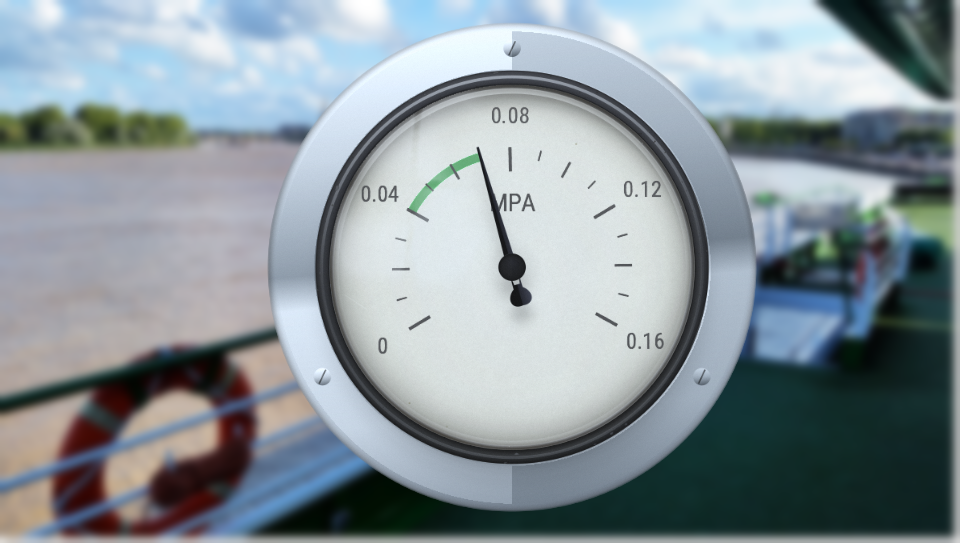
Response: 0.07
